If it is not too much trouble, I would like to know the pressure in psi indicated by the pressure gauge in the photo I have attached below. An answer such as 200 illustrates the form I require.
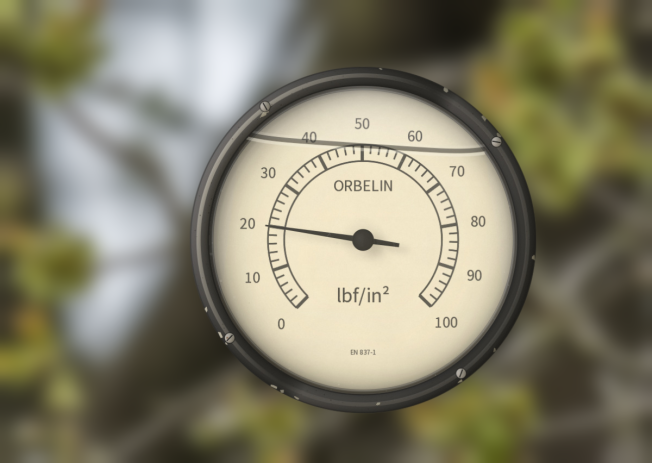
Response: 20
